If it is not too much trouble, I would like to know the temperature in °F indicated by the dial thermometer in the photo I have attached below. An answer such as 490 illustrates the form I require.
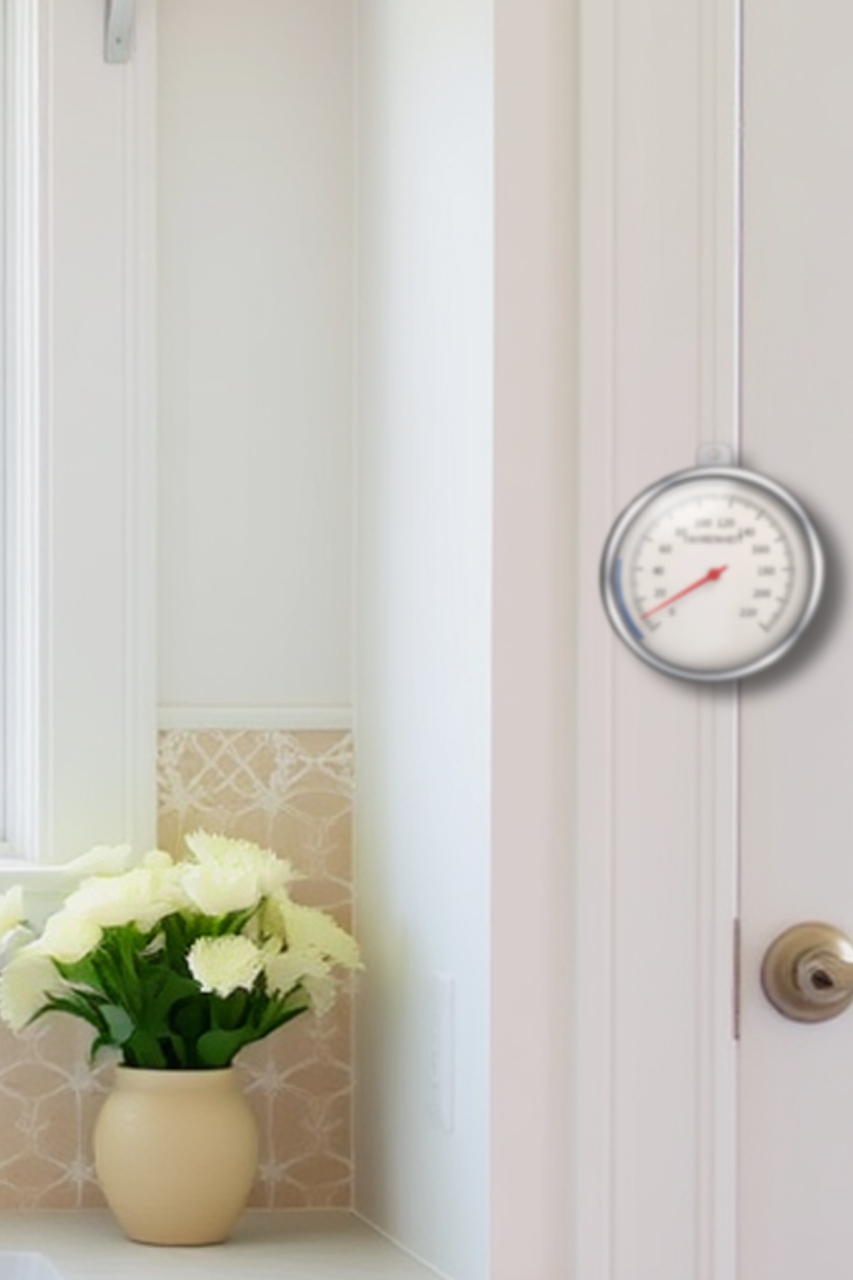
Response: 10
